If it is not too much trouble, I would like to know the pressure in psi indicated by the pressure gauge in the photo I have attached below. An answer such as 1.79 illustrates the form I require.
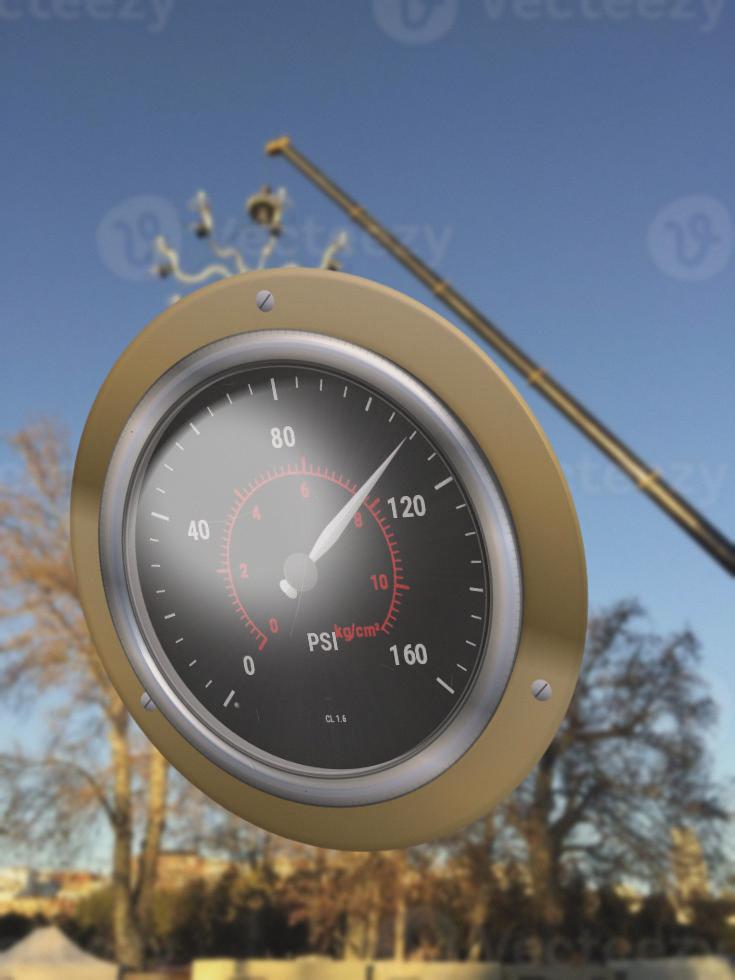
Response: 110
